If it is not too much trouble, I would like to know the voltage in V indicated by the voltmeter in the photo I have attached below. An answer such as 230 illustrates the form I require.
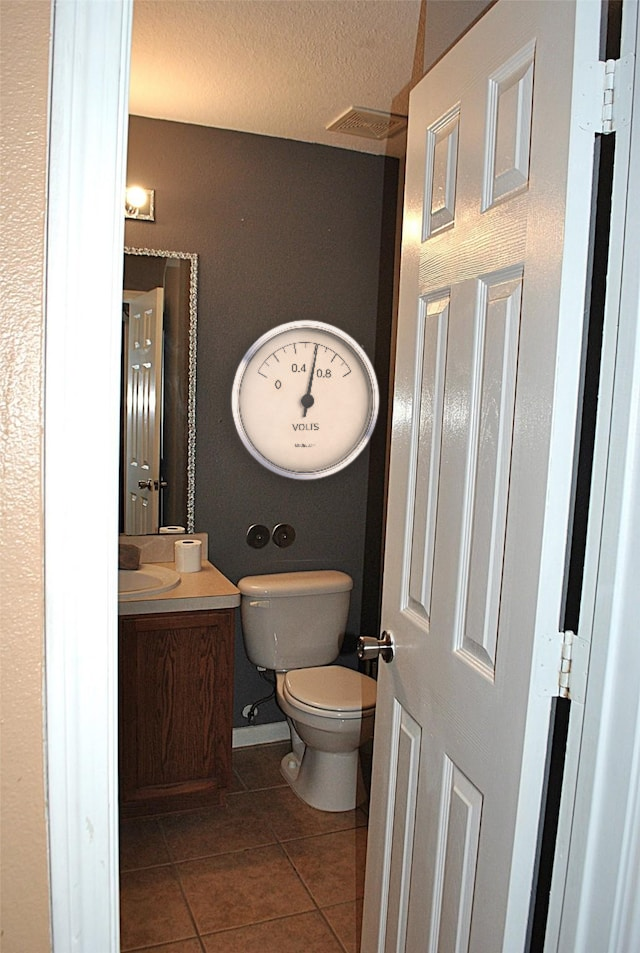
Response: 0.6
